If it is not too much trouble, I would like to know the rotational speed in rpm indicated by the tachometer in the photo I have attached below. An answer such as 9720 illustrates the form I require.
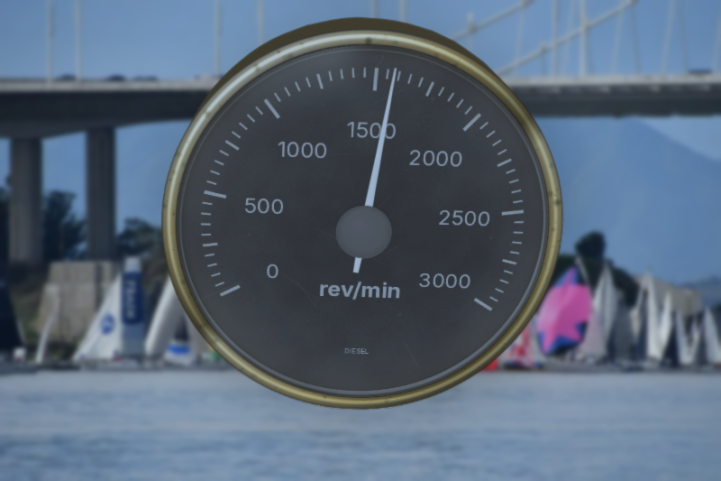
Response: 1575
